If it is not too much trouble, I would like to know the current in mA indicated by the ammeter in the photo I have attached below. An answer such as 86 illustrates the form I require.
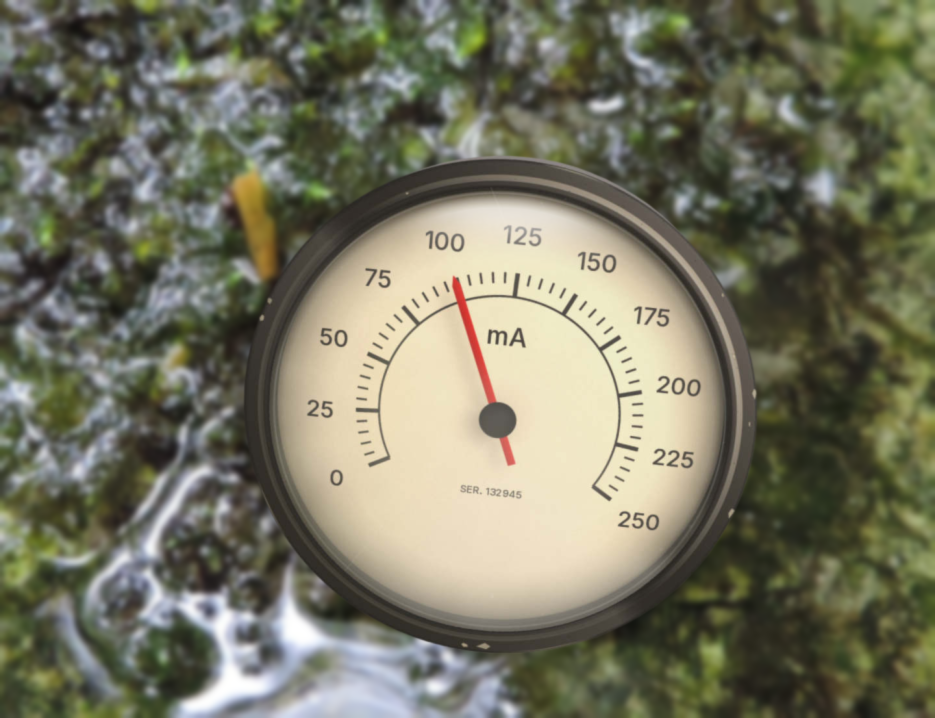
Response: 100
